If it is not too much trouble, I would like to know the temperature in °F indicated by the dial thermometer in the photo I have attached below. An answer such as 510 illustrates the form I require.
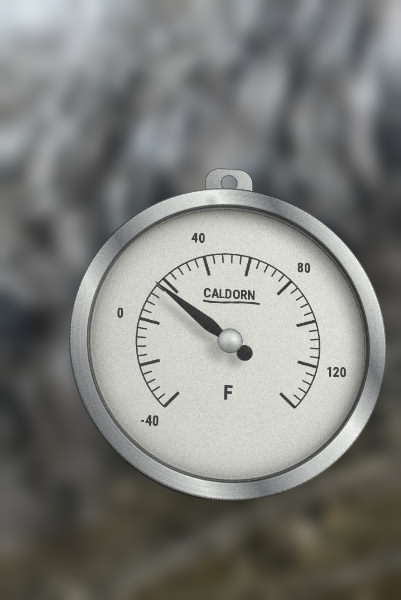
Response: 16
